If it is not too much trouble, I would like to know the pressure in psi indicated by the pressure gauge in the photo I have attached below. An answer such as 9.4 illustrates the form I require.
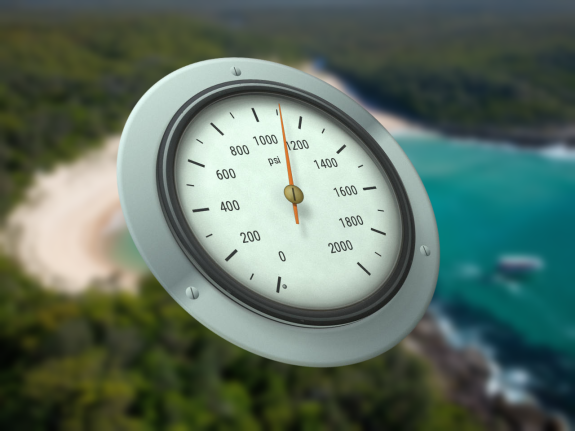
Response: 1100
